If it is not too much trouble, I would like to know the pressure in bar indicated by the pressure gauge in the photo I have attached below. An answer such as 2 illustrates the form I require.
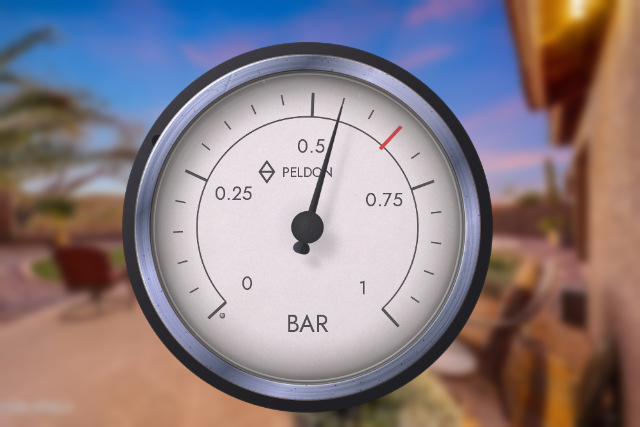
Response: 0.55
